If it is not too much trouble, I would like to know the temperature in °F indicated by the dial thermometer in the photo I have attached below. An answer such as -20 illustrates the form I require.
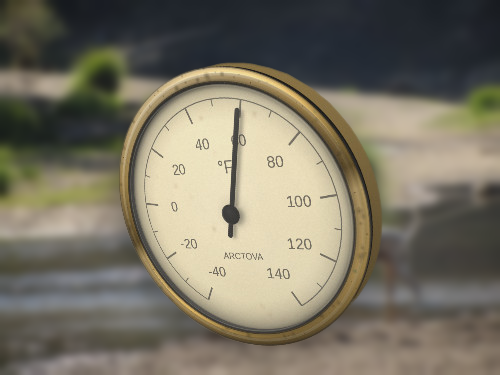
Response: 60
